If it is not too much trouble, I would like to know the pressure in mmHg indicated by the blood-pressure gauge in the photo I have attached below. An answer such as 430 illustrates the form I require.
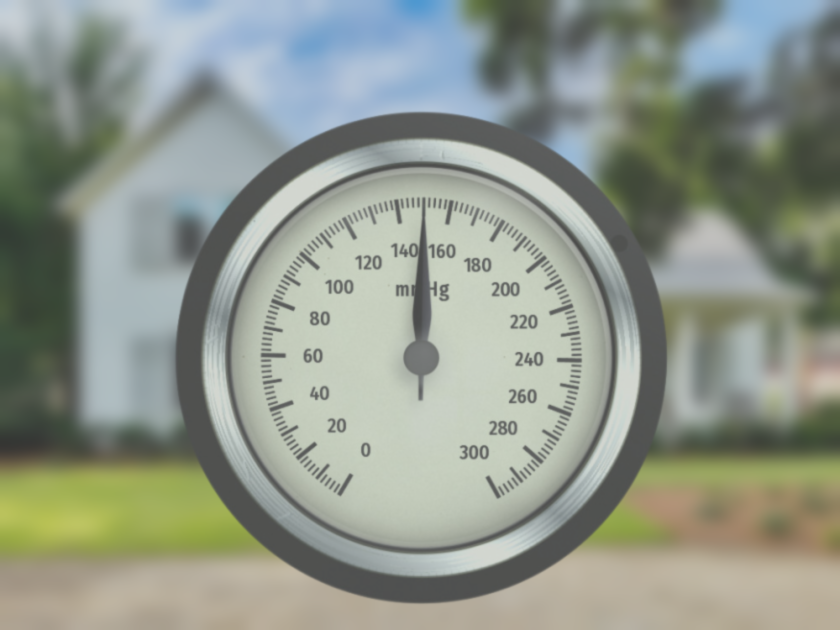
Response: 150
